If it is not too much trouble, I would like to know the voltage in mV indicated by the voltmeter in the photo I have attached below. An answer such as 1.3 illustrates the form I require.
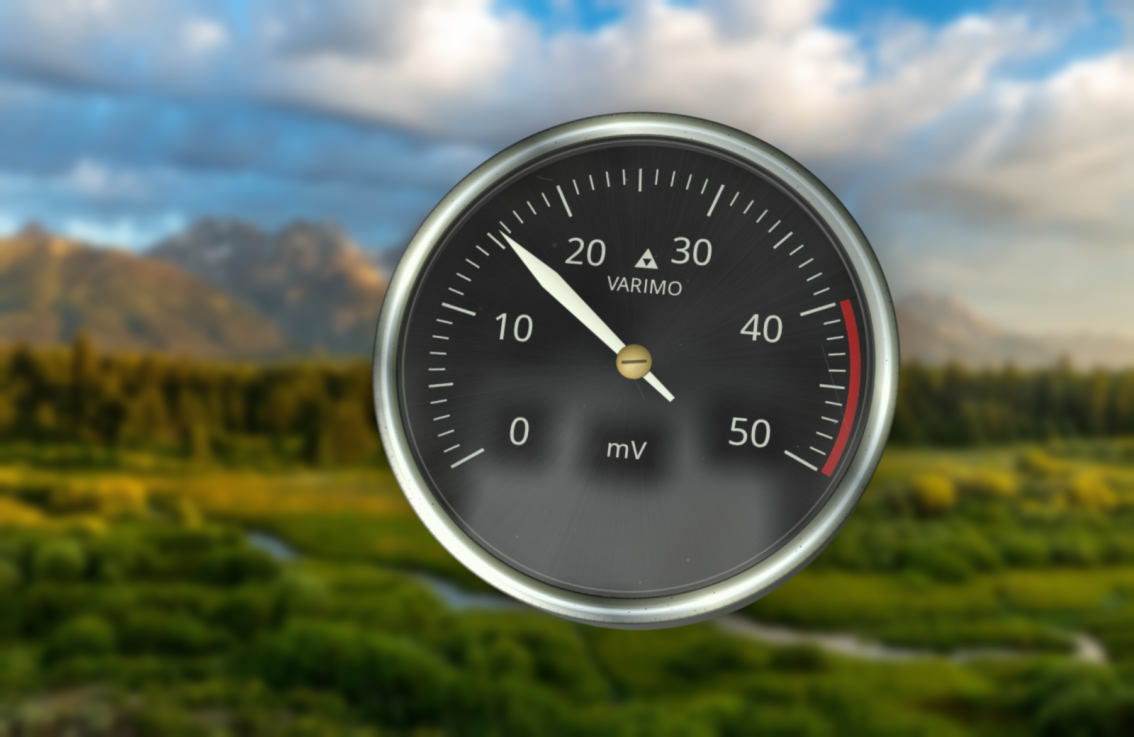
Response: 15.5
